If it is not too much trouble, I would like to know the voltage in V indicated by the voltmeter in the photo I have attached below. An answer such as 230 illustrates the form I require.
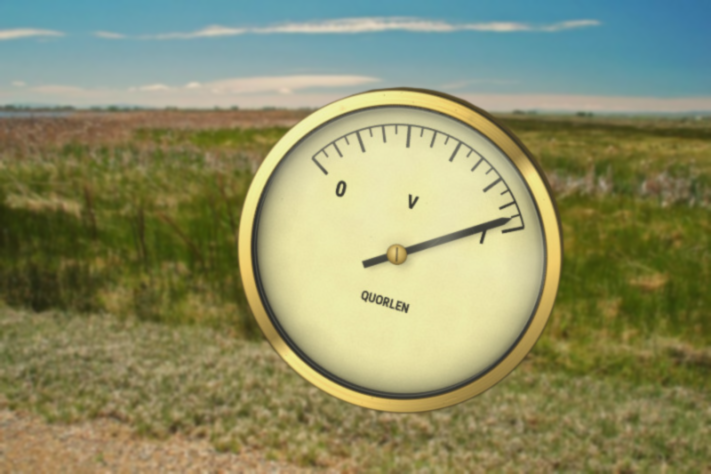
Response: 0.95
